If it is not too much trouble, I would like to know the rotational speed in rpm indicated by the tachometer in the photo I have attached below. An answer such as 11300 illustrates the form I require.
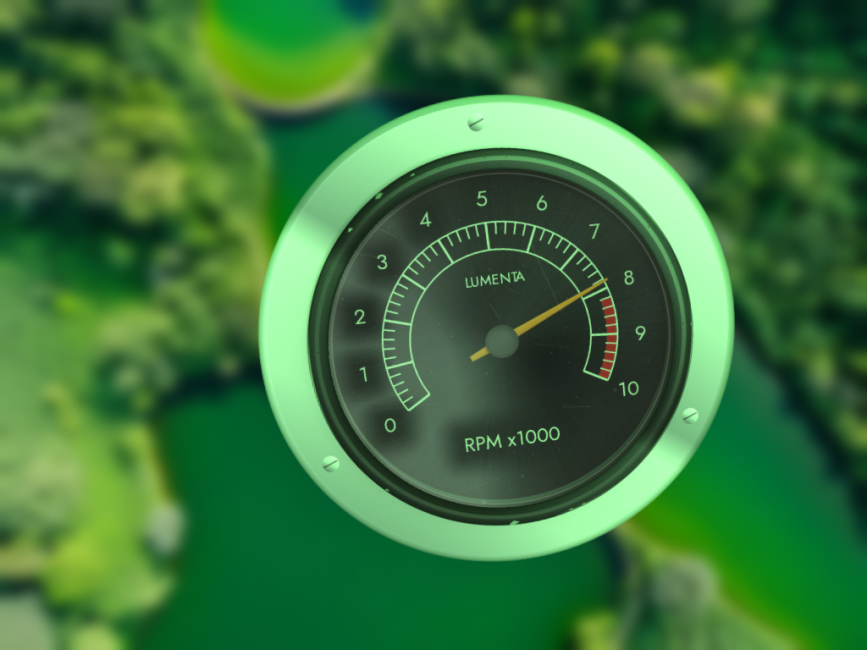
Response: 7800
